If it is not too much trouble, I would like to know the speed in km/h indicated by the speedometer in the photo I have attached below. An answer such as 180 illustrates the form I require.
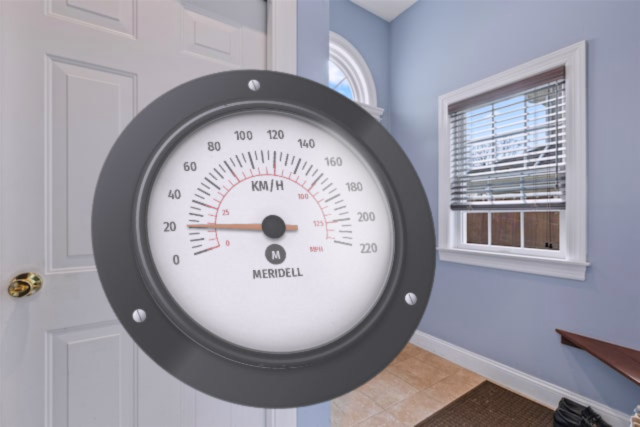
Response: 20
